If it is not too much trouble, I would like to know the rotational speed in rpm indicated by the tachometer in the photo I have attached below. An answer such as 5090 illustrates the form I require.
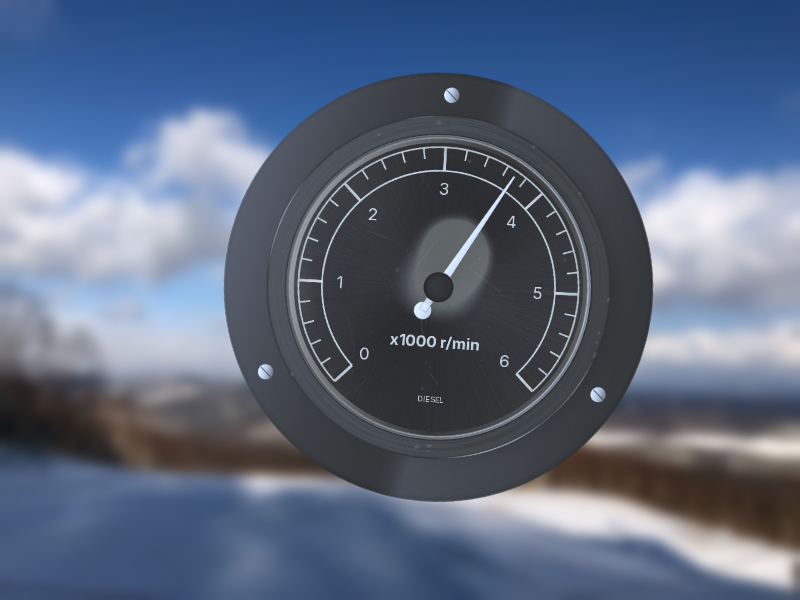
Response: 3700
